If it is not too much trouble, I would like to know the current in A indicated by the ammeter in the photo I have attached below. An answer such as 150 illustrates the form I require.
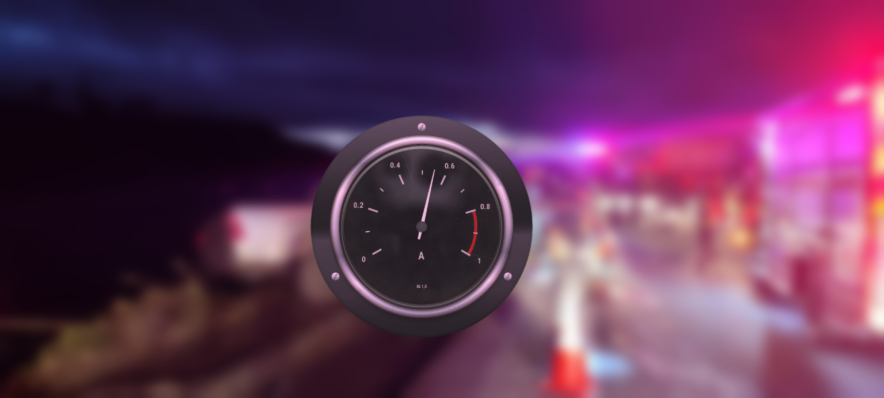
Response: 0.55
